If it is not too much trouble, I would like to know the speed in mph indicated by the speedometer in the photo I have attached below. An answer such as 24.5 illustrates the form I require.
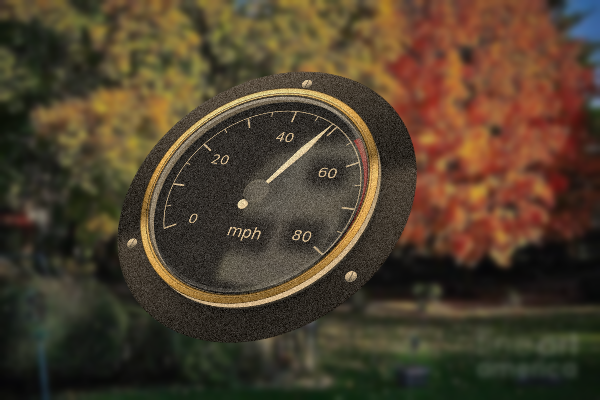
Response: 50
